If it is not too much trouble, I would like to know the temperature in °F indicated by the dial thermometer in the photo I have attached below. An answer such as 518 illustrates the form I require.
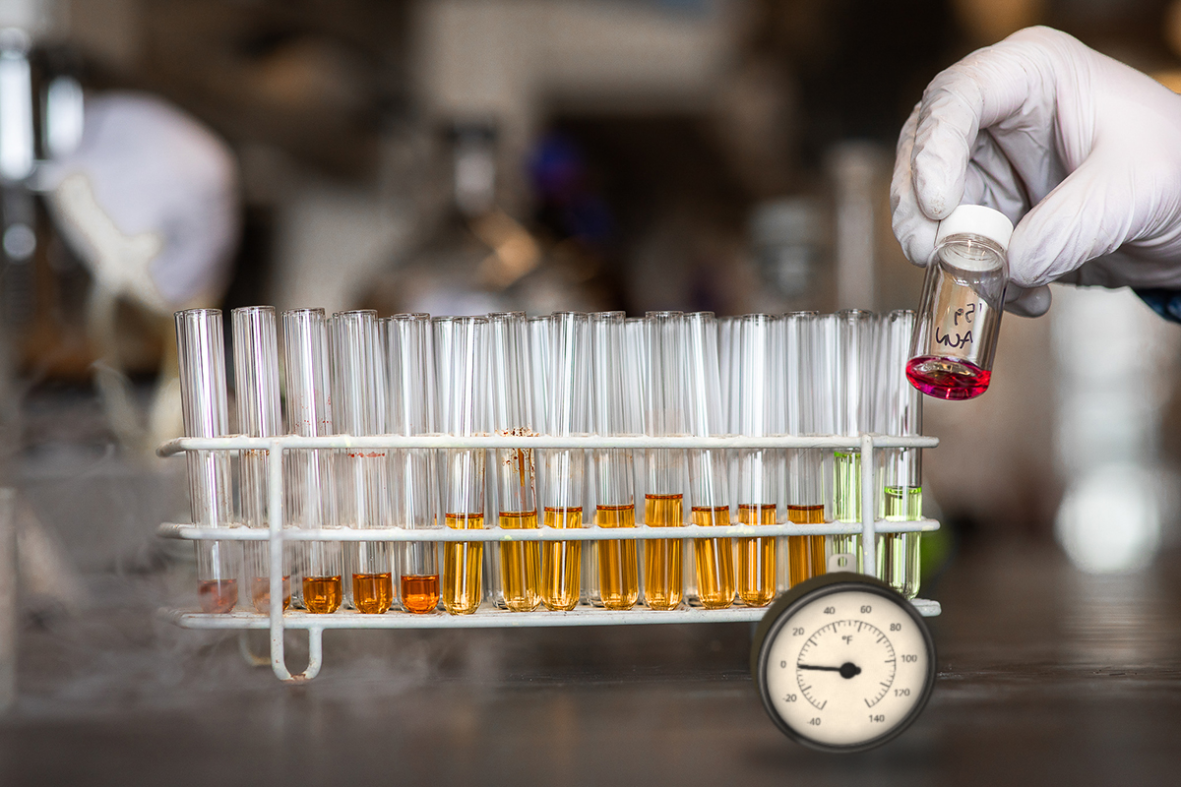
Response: 0
